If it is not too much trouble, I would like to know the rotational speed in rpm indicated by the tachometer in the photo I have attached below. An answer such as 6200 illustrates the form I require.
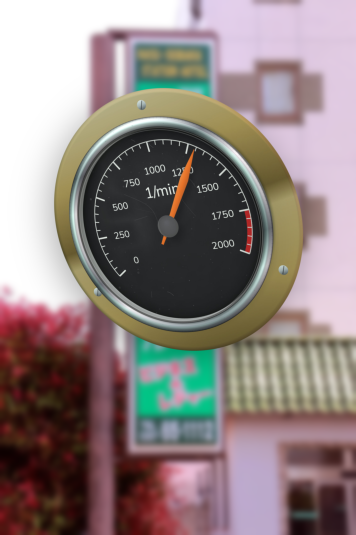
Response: 1300
